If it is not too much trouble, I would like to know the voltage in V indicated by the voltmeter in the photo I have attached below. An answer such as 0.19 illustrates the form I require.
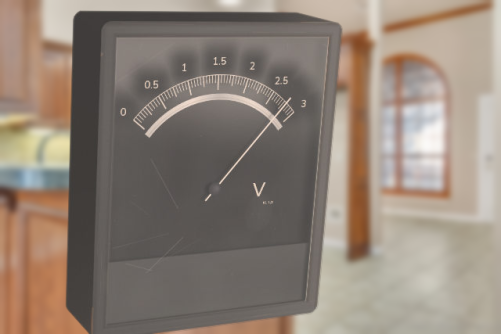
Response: 2.75
